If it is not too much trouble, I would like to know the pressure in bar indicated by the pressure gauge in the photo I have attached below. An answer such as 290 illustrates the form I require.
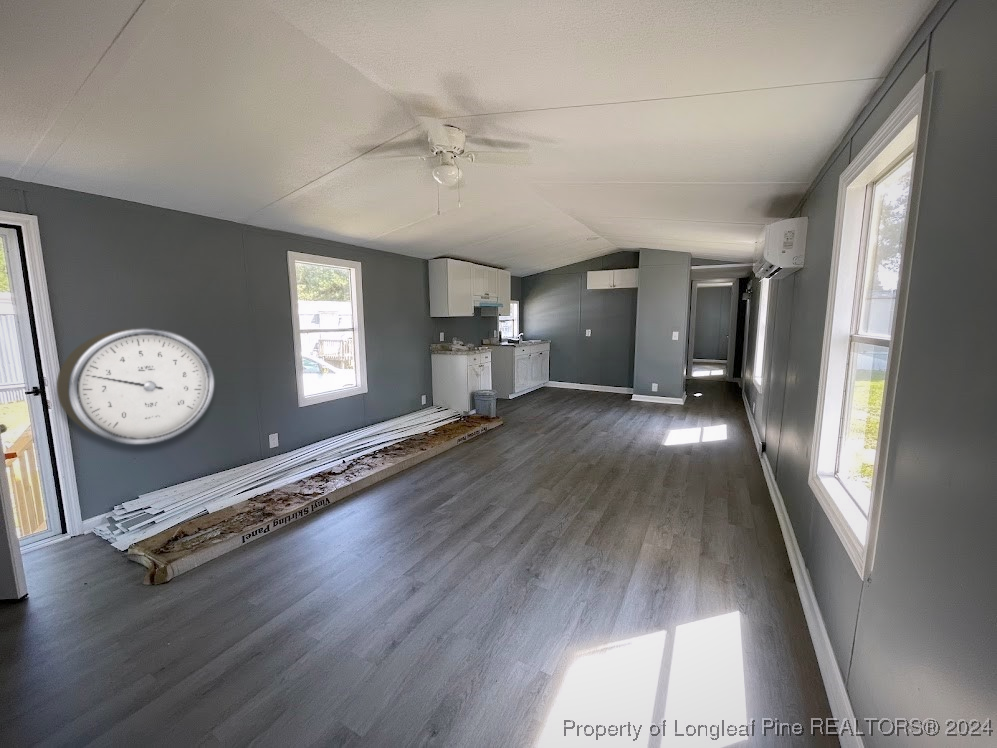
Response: 2.6
